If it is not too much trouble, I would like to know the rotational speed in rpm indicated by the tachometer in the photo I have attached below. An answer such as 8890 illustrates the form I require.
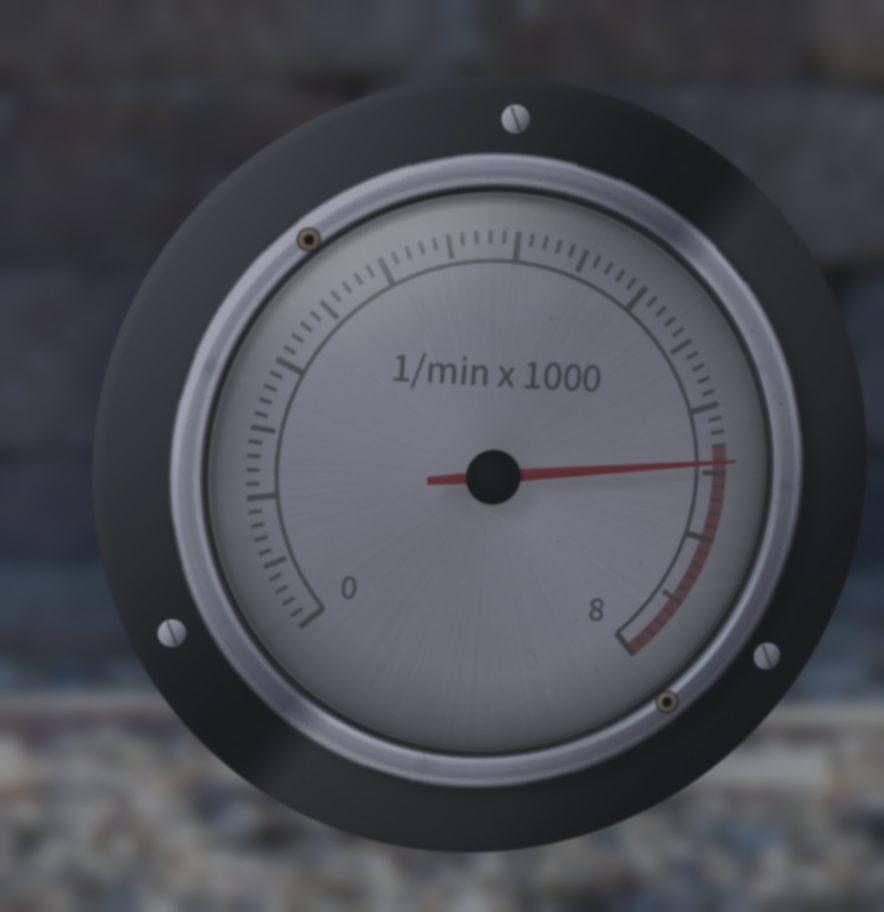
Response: 6400
